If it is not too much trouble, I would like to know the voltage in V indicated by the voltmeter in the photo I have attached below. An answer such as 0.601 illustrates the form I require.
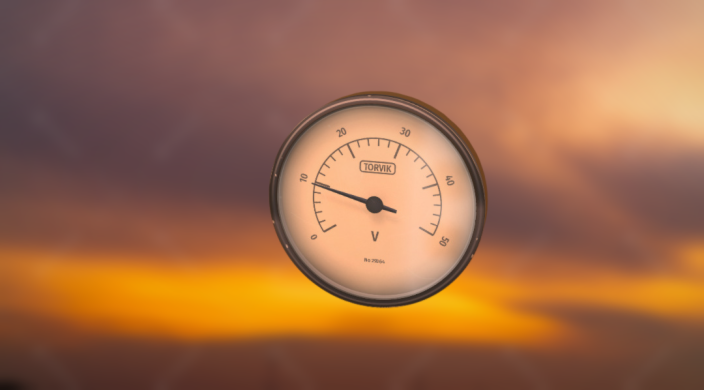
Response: 10
